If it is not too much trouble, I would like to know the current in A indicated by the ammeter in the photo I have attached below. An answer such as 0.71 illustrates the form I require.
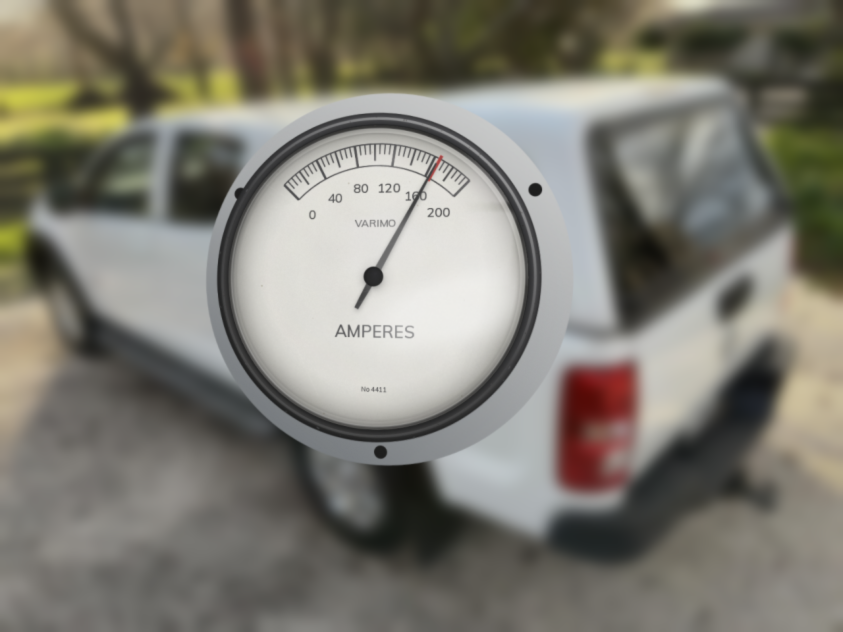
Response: 165
